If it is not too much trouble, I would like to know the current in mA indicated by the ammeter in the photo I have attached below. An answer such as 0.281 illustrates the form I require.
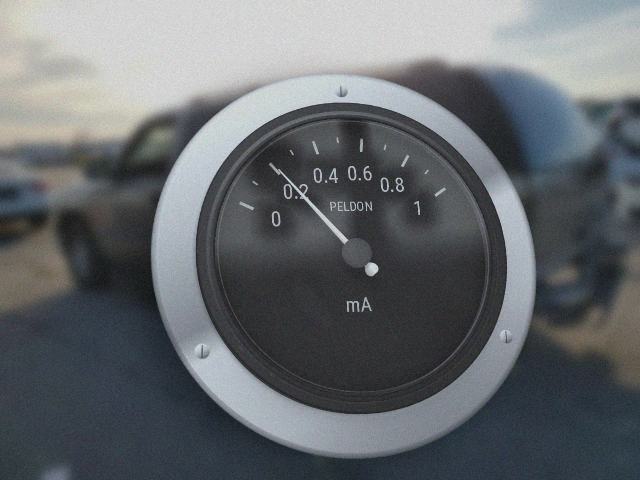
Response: 0.2
